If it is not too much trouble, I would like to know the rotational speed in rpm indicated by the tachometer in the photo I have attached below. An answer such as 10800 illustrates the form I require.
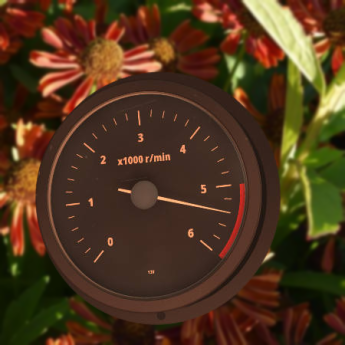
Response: 5400
